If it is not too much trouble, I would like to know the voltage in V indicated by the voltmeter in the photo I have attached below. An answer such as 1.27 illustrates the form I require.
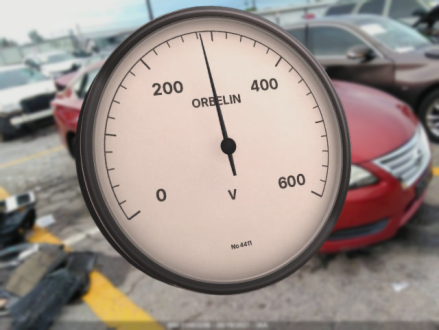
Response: 280
